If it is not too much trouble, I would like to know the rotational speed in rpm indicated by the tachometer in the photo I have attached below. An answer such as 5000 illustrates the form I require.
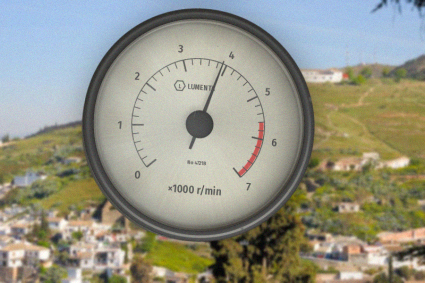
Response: 3900
